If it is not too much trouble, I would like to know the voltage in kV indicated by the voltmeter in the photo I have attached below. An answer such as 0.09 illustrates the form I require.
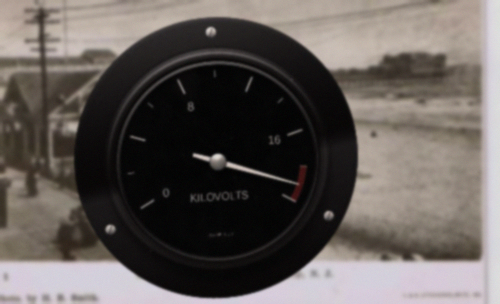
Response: 19
